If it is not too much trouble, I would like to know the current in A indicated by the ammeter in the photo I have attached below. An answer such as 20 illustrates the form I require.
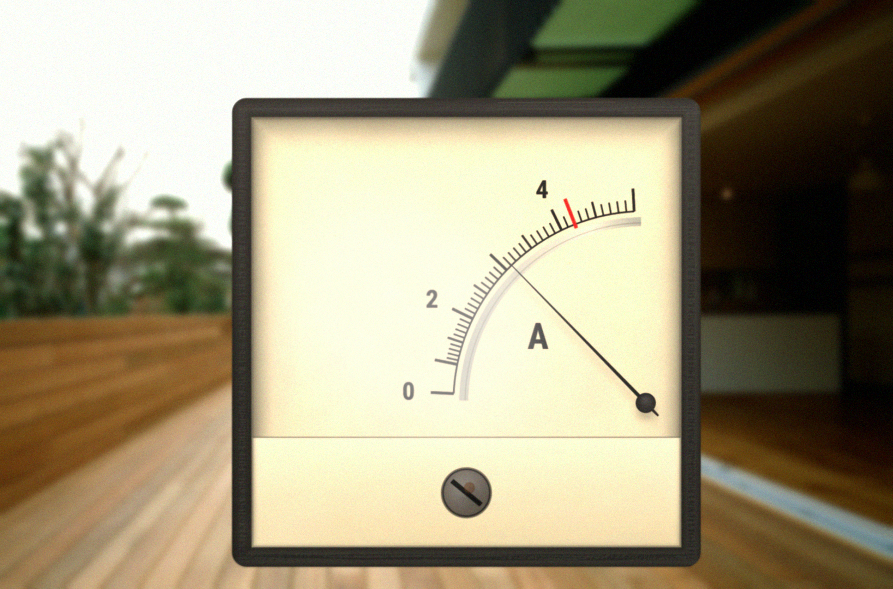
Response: 3.1
